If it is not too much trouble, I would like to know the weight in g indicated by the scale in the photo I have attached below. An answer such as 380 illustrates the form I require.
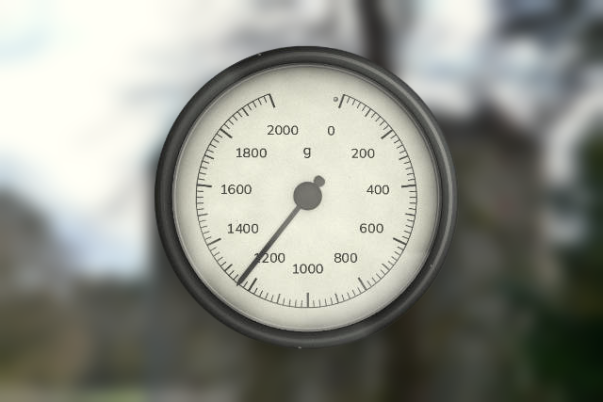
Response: 1240
